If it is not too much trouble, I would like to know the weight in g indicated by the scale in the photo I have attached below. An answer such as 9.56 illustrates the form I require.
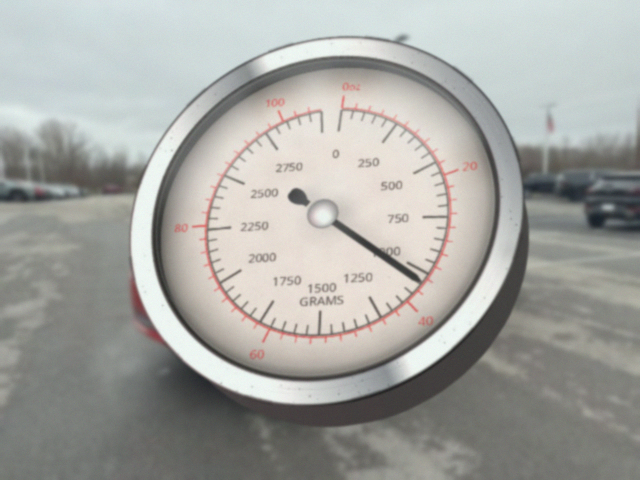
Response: 1050
